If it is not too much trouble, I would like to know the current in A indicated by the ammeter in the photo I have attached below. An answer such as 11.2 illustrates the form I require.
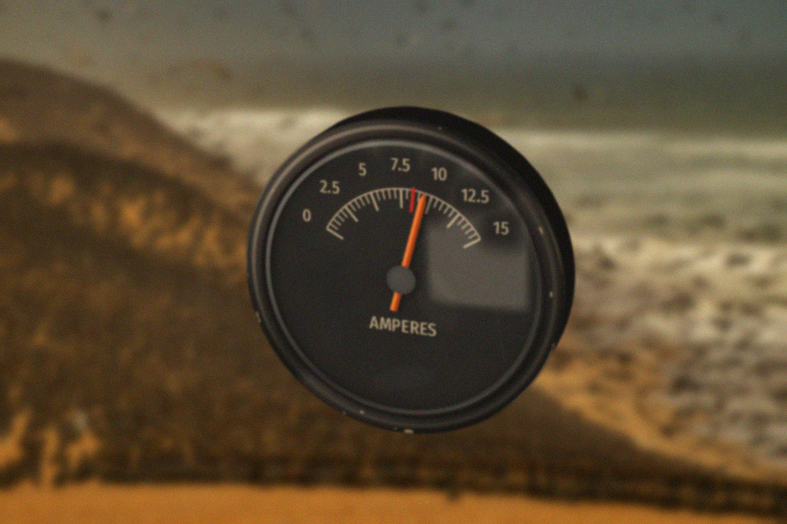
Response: 9.5
